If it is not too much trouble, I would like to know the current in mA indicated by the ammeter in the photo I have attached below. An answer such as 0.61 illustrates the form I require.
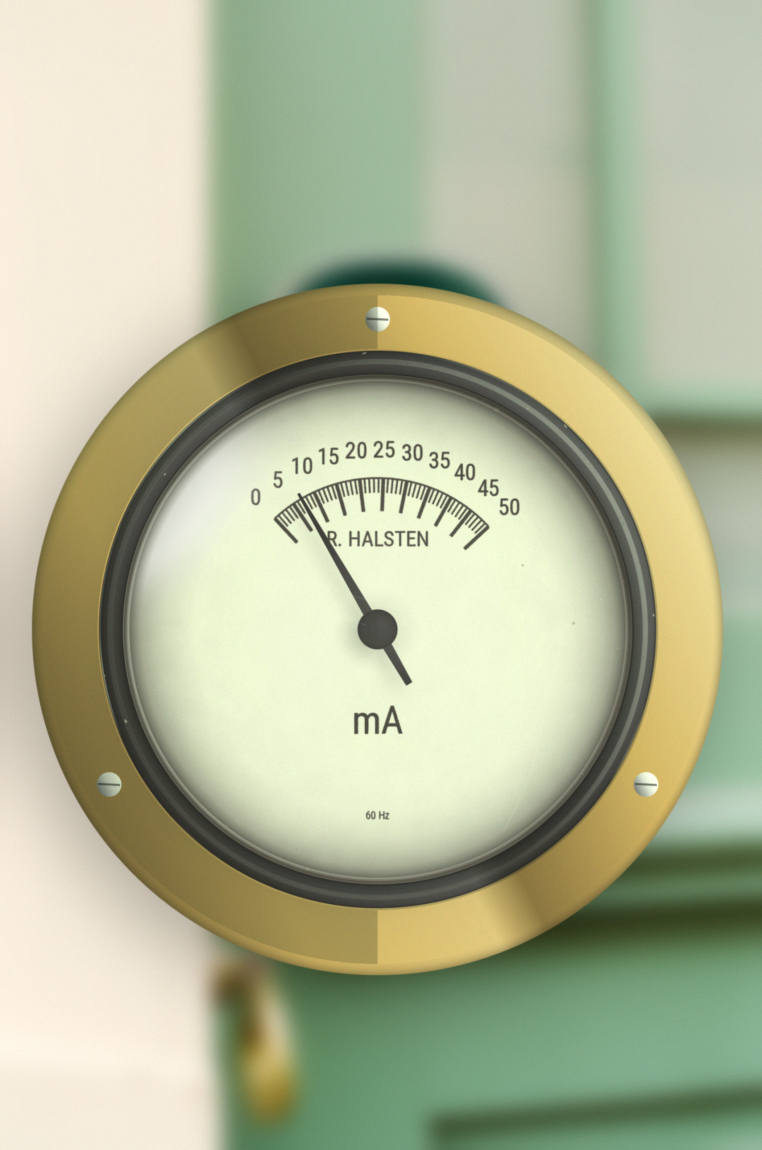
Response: 7
